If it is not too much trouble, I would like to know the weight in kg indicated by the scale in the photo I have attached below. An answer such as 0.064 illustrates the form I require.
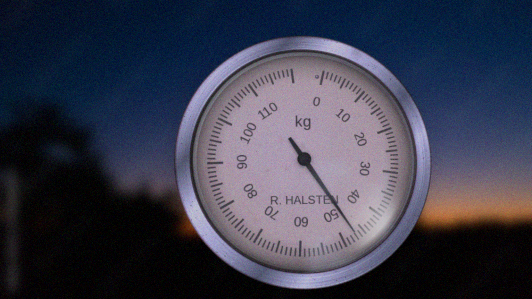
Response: 47
